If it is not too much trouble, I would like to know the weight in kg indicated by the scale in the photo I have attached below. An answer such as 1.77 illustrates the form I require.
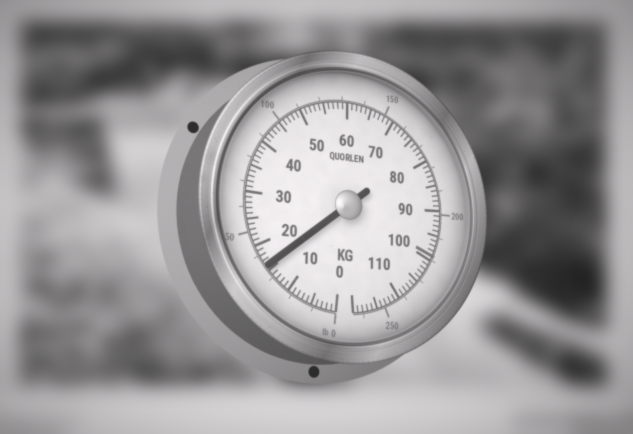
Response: 16
